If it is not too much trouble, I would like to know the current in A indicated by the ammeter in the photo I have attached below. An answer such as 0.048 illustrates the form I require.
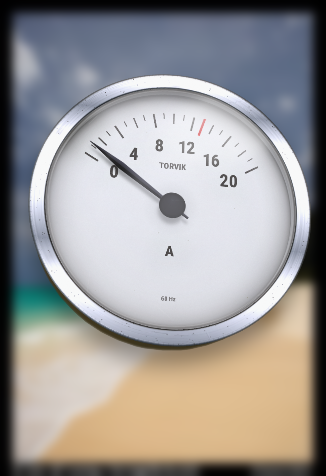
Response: 1
